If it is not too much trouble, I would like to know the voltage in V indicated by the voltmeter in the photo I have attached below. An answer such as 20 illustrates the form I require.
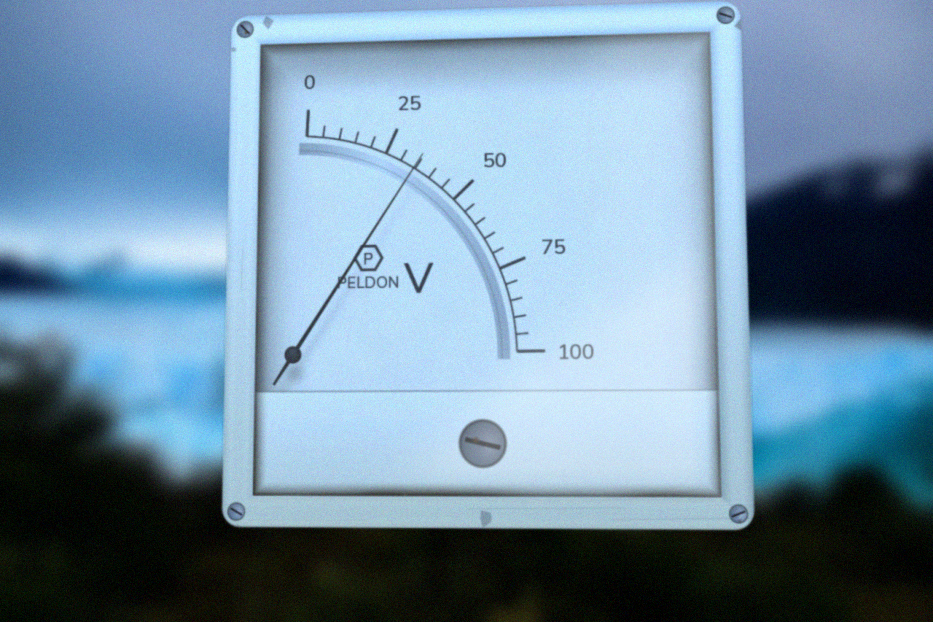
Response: 35
